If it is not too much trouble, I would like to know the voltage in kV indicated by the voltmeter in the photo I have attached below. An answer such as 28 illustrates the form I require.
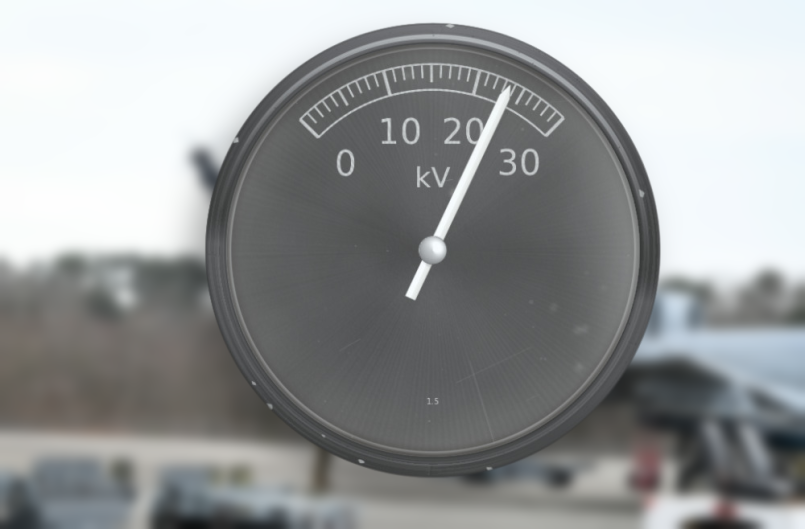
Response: 23.5
